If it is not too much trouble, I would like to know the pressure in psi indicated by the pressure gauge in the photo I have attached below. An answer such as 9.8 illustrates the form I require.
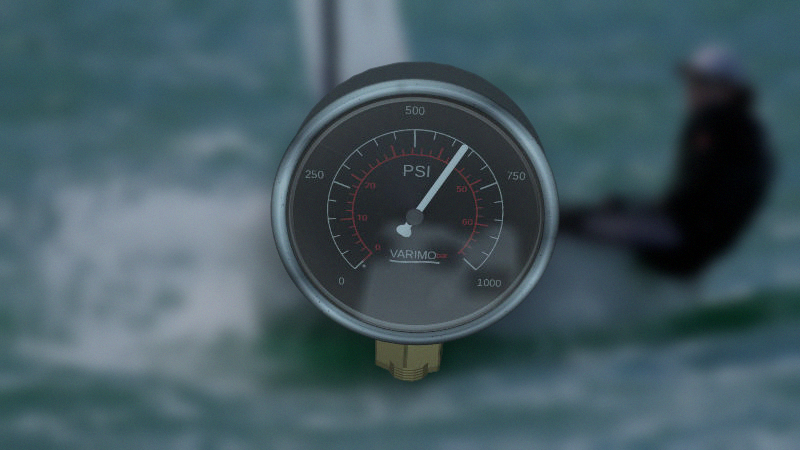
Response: 625
